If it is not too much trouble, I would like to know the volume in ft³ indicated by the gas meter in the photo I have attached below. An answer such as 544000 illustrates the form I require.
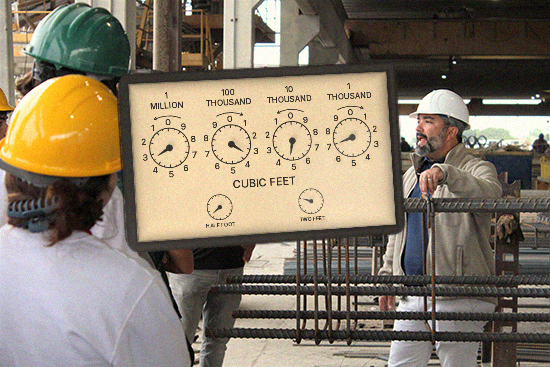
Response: 334700
